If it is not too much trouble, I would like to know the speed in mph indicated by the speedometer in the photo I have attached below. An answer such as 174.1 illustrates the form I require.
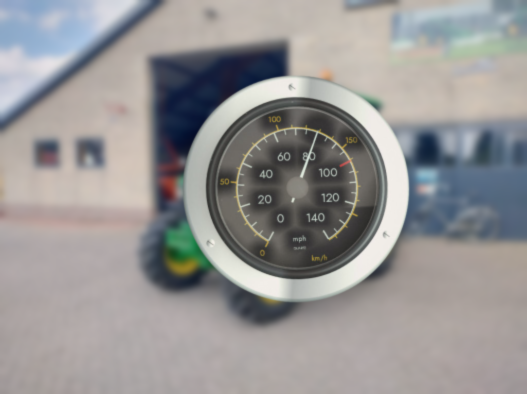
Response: 80
